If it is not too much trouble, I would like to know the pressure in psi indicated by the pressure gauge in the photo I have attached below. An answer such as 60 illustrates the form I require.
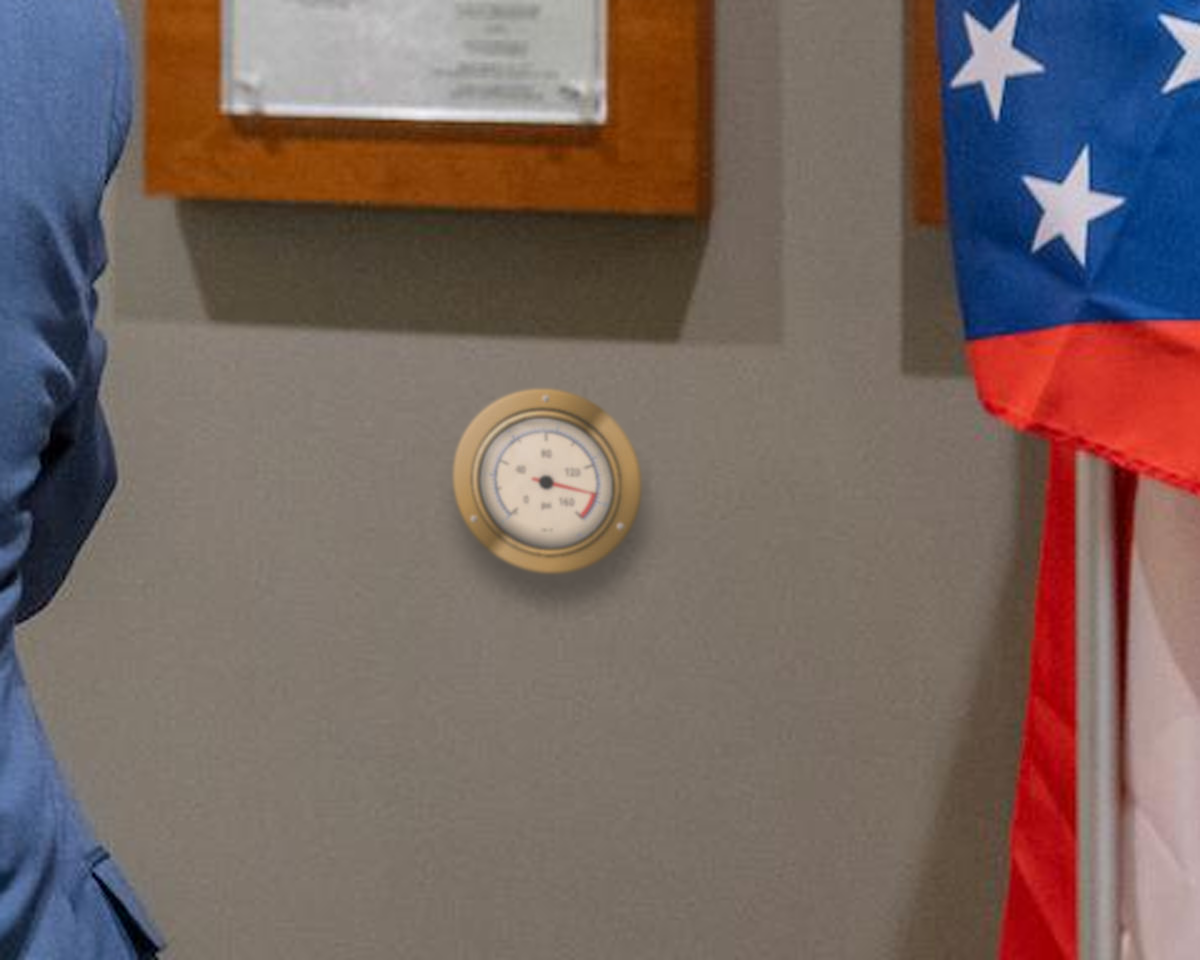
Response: 140
